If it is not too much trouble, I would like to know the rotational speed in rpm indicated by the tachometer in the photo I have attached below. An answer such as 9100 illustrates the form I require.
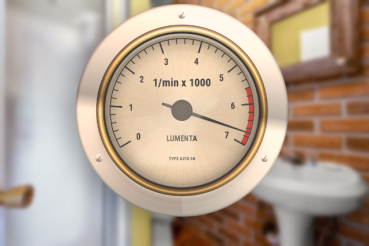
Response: 6700
